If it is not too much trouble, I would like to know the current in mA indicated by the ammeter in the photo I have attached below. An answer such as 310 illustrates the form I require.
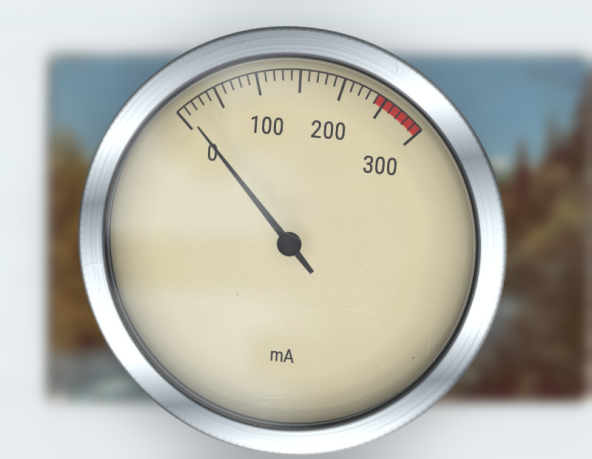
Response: 10
